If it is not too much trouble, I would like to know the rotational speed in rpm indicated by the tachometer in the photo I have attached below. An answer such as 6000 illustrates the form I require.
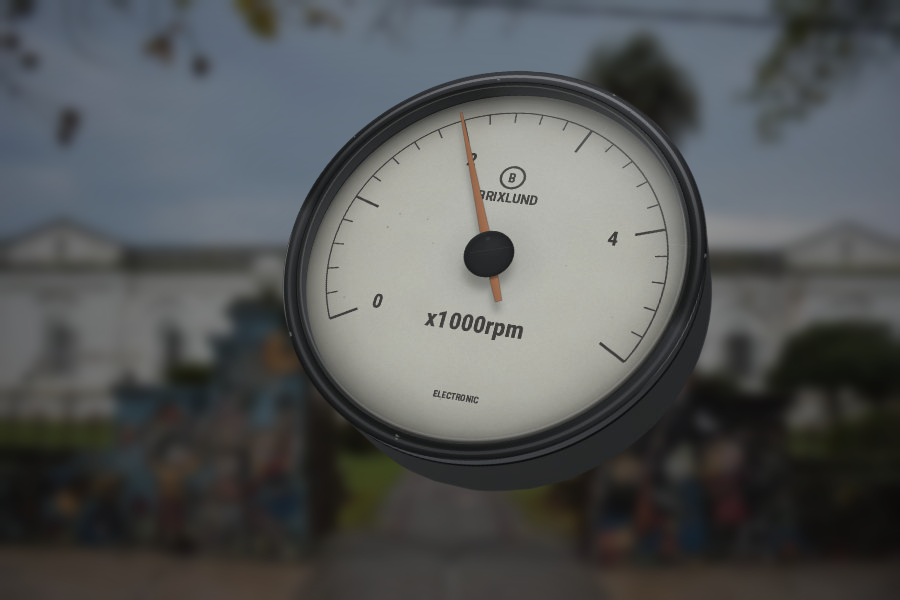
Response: 2000
